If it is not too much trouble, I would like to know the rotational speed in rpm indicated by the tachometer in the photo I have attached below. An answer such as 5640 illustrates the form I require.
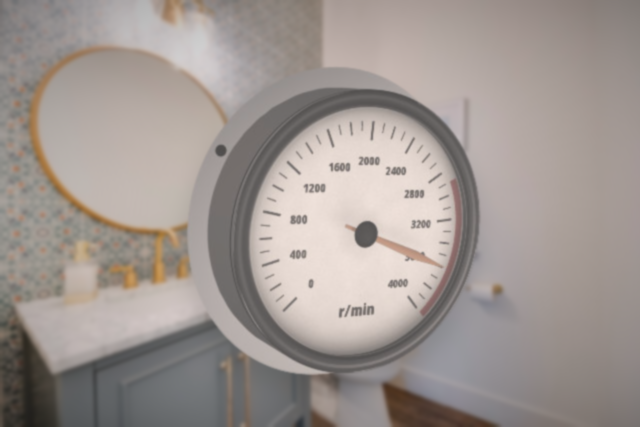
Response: 3600
